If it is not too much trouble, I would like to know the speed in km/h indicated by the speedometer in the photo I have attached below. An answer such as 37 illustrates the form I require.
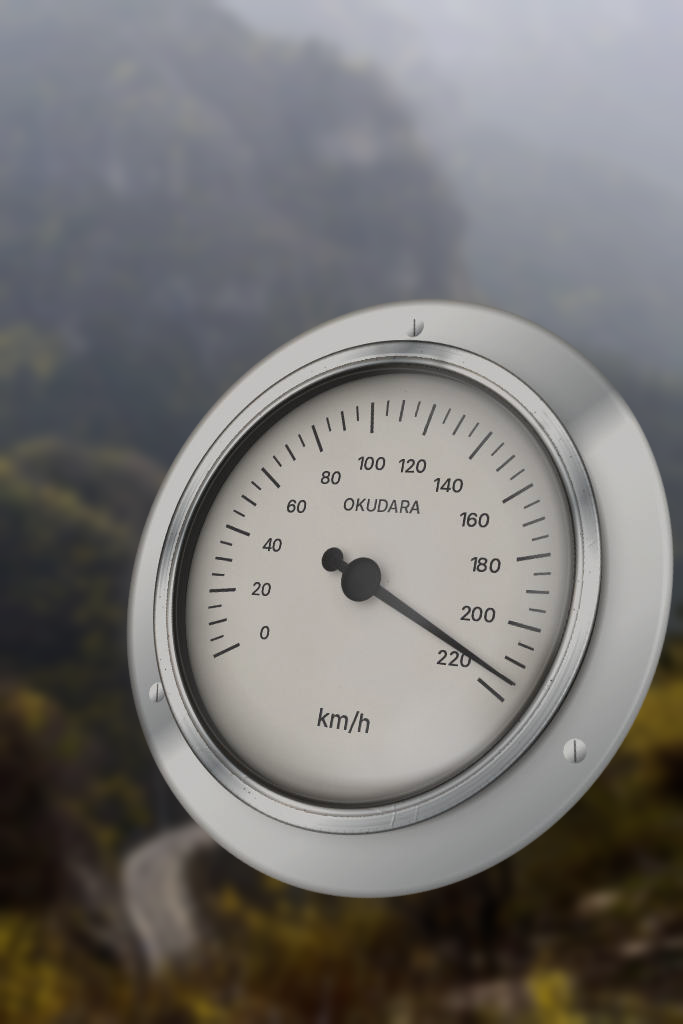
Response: 215
